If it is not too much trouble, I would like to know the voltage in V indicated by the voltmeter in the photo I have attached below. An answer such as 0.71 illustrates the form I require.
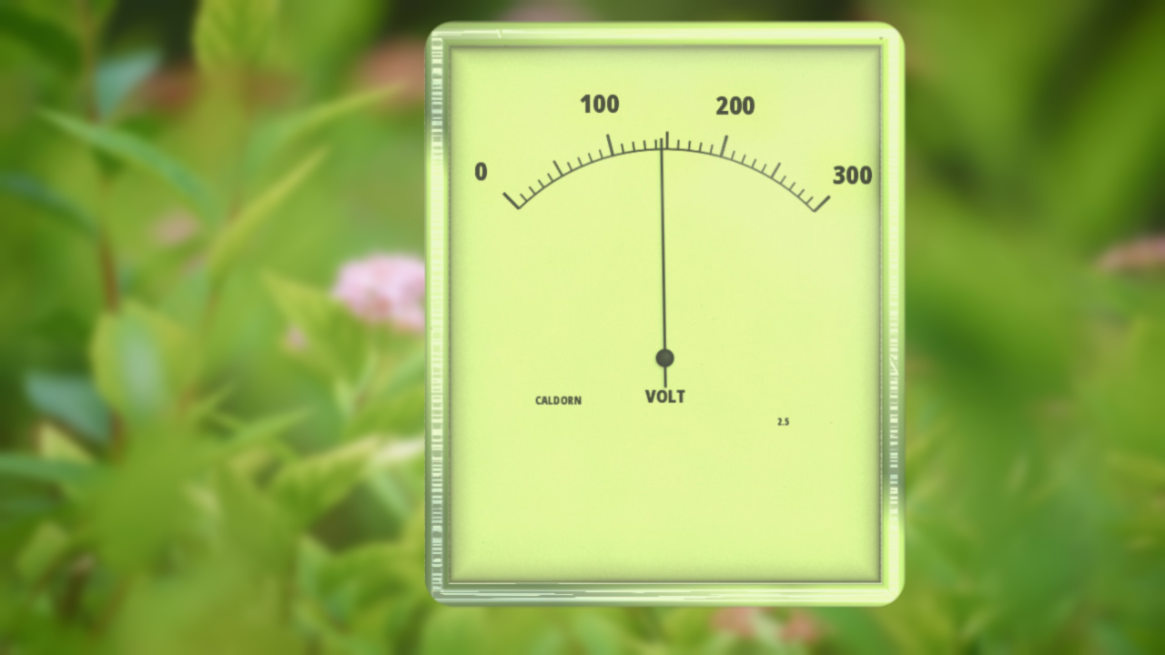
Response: 145
